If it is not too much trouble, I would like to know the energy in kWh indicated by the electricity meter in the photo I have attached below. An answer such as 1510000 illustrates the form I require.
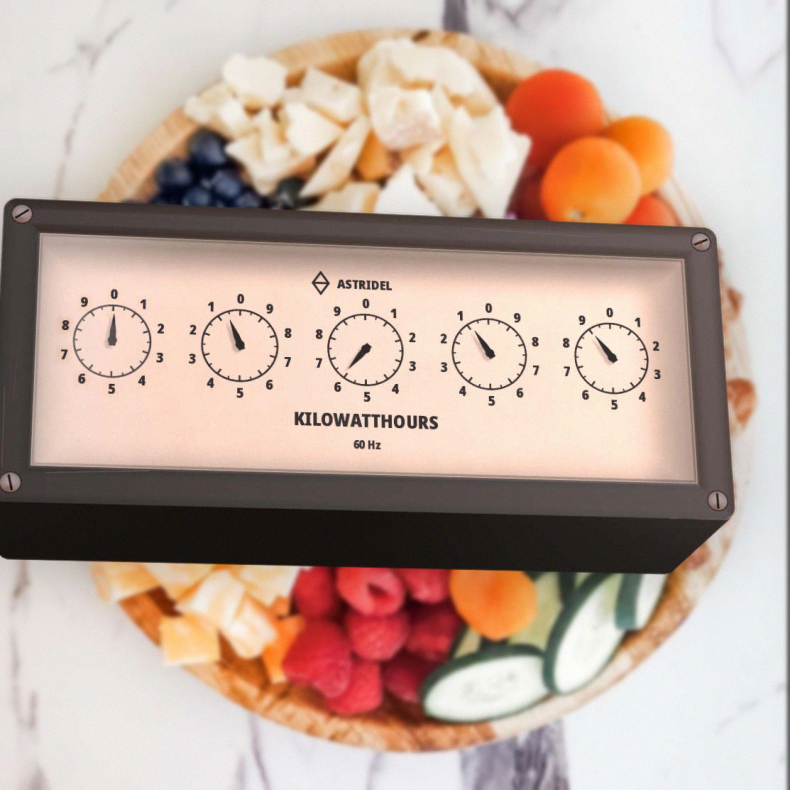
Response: 609
